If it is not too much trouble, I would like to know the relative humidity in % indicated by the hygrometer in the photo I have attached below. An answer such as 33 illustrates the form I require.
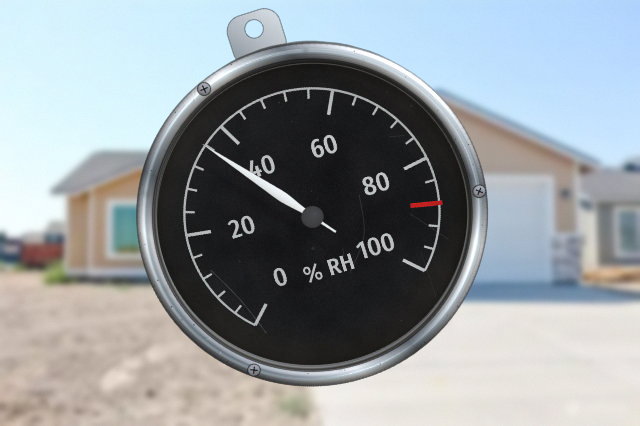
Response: 36
